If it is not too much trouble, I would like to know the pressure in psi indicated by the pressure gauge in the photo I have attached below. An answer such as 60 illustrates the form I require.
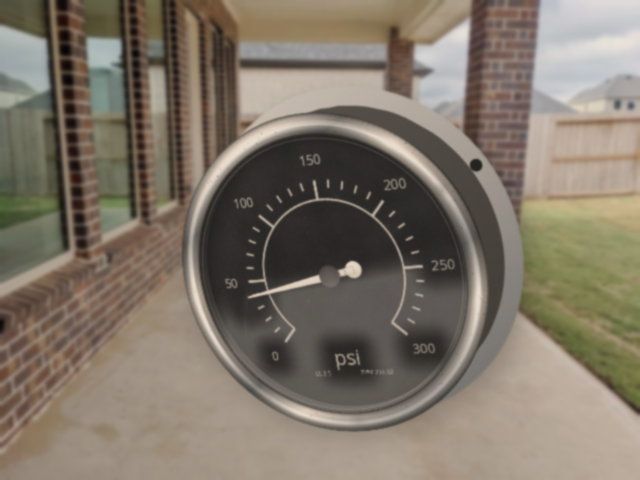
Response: 40
